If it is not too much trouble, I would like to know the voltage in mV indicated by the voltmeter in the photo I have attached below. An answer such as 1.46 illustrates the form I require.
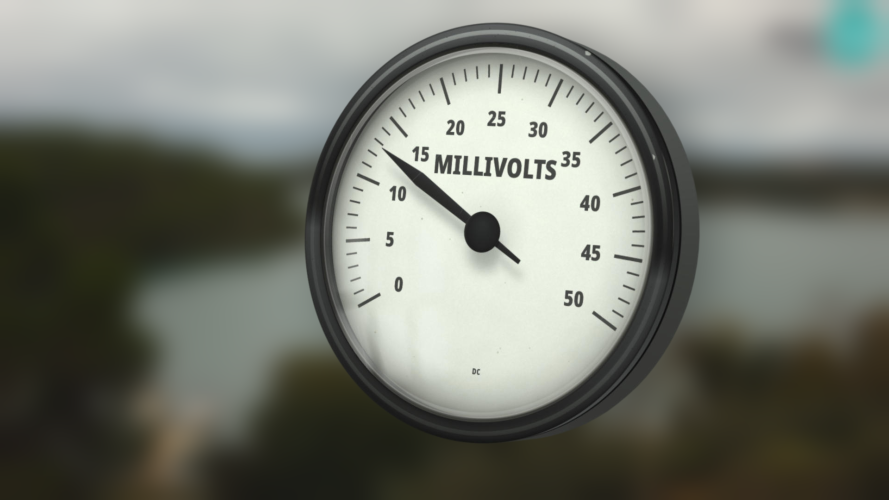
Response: 13
